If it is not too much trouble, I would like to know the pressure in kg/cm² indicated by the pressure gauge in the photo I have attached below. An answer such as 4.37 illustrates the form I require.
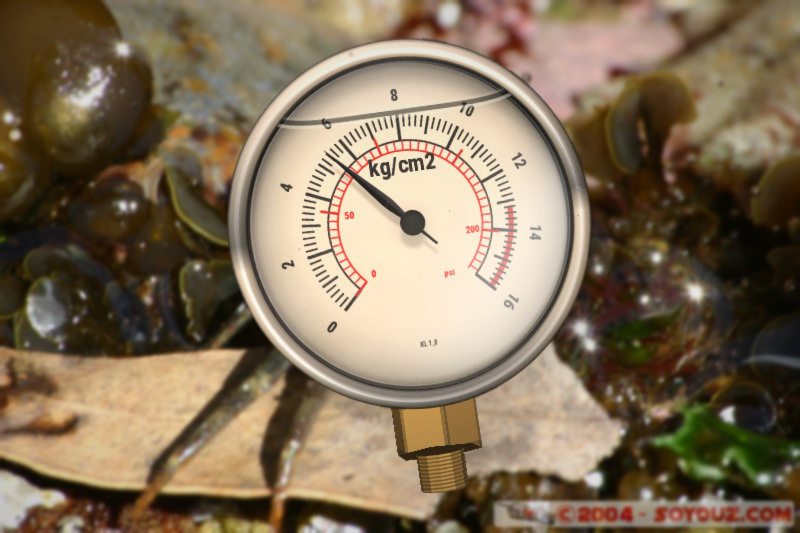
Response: 5.4
